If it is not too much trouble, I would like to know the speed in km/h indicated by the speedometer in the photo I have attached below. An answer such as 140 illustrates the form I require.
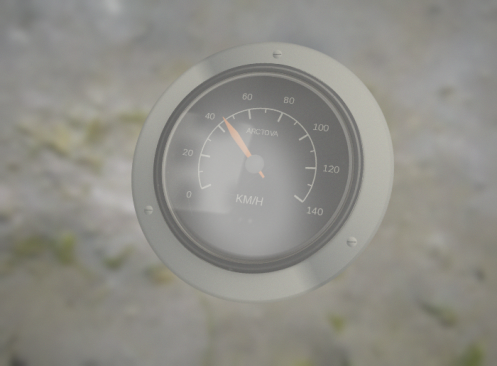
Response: 45
